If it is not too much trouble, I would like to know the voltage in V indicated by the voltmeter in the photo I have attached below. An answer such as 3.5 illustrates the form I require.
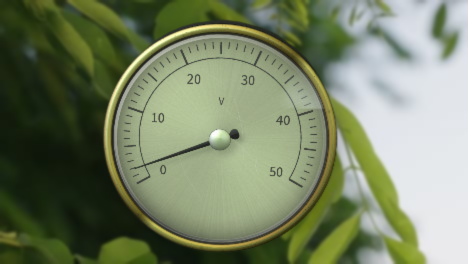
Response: 2
